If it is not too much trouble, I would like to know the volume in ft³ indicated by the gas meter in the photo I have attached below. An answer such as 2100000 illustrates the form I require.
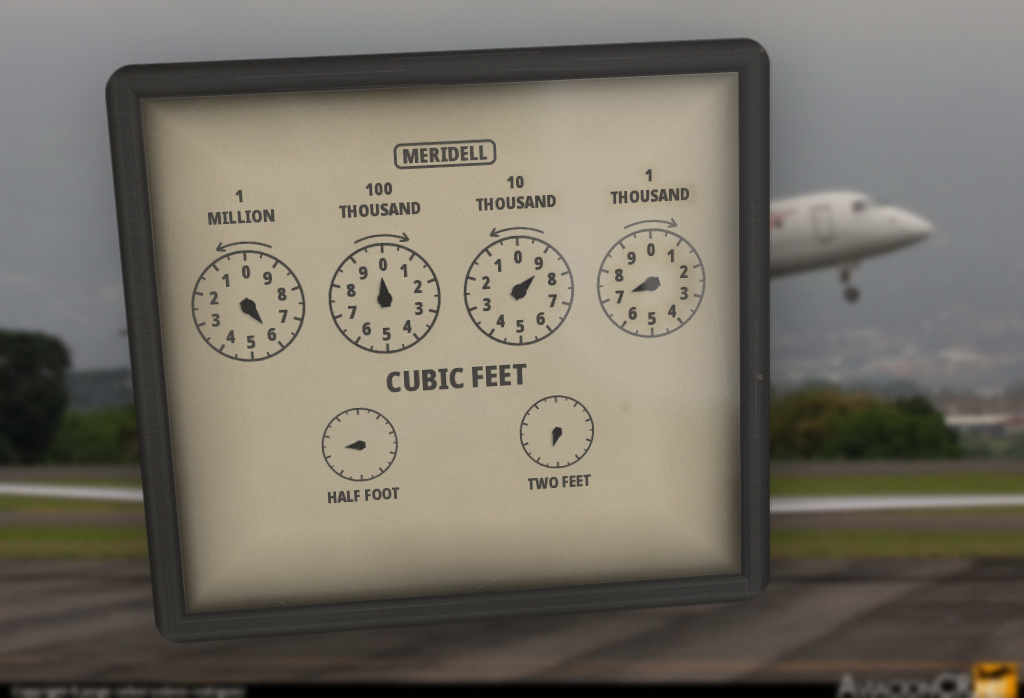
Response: 598700
